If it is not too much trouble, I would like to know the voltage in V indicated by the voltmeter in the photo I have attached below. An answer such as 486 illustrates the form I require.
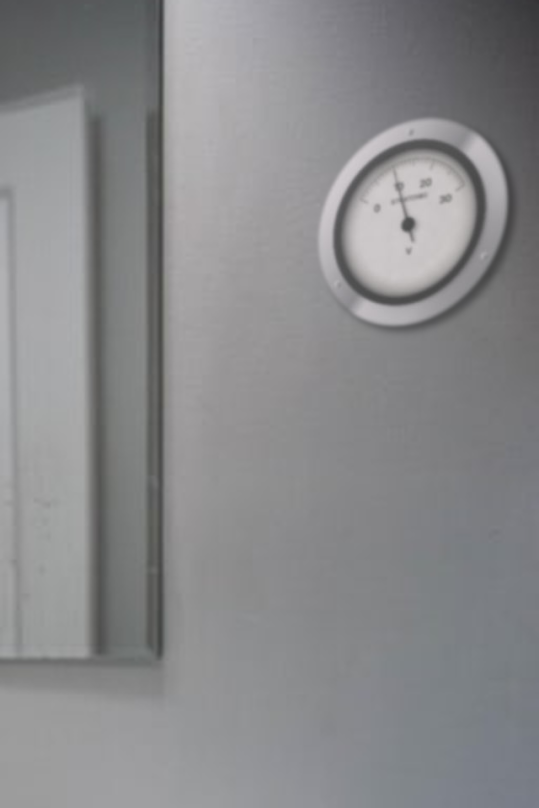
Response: 10
